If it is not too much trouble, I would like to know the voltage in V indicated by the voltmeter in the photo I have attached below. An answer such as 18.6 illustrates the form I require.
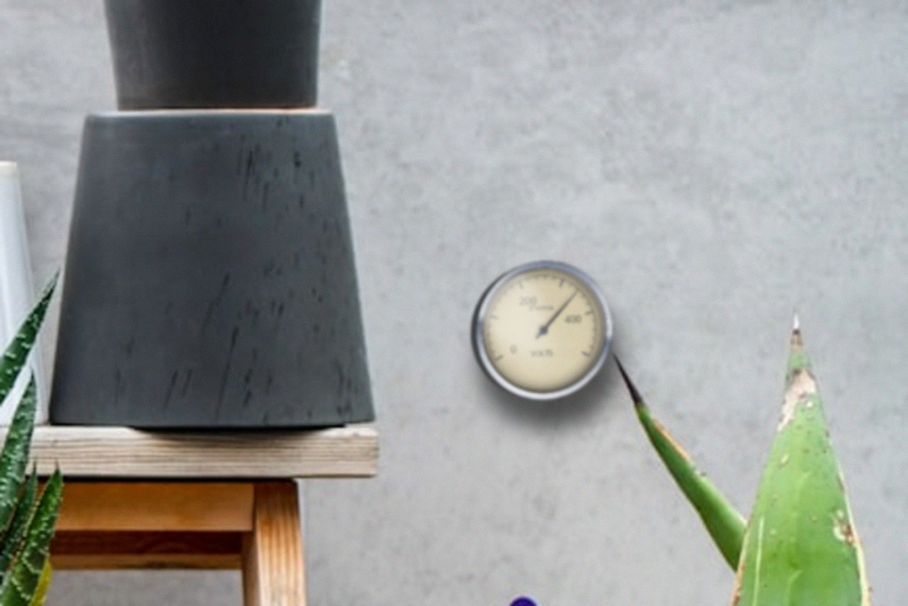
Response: 340
